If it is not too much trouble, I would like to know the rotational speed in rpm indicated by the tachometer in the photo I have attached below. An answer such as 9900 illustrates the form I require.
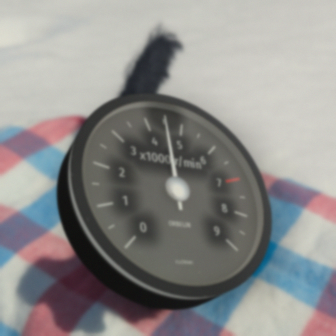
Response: 4500
